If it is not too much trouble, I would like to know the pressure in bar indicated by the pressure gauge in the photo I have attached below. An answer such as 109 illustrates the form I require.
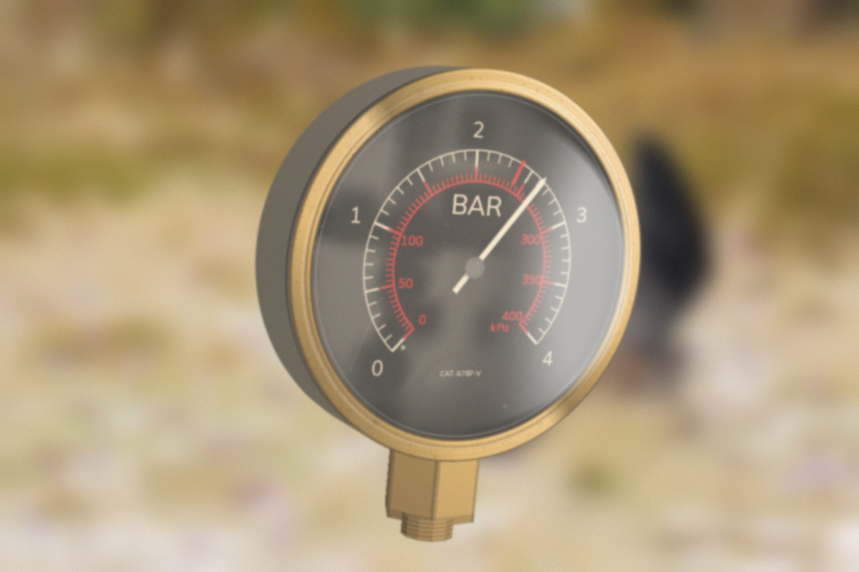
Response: 2.6
